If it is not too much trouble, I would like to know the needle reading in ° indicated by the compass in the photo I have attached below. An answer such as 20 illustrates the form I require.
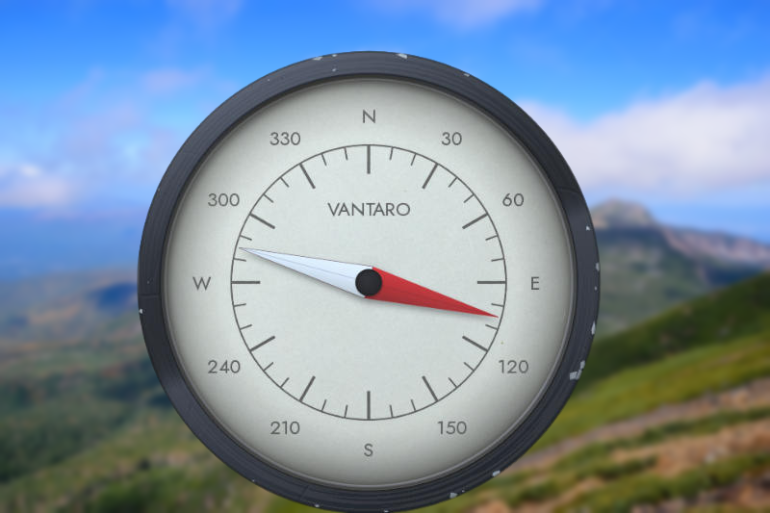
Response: 105
